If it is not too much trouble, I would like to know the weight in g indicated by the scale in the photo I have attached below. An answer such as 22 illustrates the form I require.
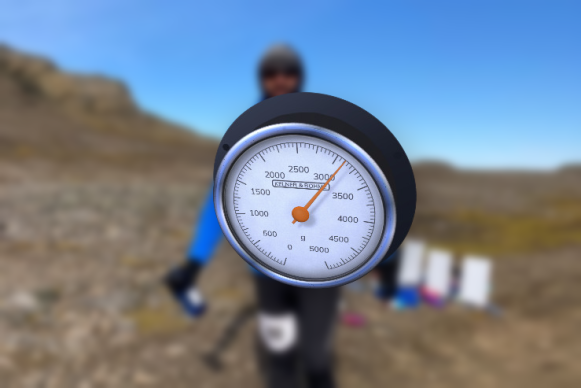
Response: 3100
